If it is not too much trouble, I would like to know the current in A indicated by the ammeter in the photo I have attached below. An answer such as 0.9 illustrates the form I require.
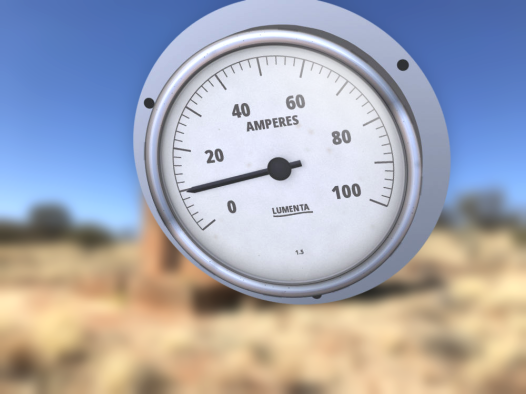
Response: 10
